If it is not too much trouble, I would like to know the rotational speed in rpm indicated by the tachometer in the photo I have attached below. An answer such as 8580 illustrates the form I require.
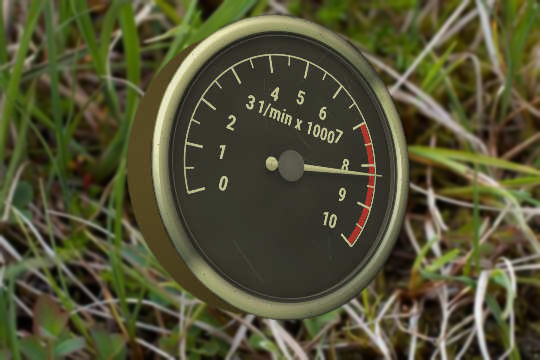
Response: 8250
